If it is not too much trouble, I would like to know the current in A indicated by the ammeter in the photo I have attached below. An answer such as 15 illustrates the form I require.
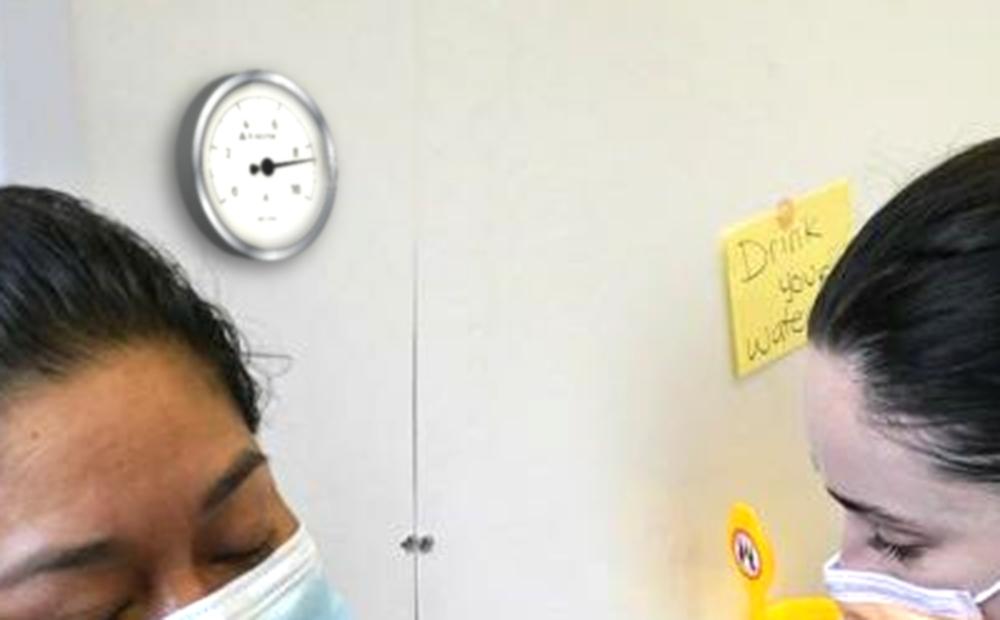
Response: 8.5
